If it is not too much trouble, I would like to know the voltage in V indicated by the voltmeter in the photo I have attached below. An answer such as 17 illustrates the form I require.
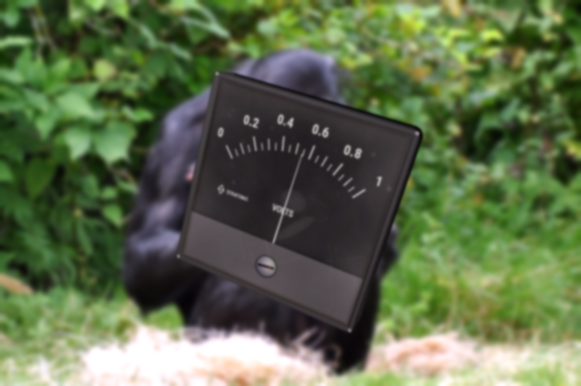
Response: 0.55
